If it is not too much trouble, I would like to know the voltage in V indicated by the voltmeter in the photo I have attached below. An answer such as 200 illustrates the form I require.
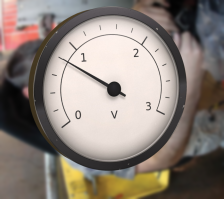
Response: 0.8
